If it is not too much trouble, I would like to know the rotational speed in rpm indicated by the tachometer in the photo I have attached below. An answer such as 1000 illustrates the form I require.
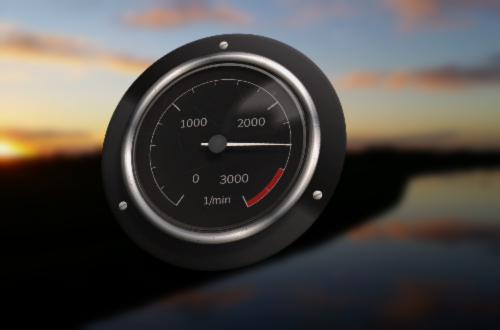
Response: 2400
